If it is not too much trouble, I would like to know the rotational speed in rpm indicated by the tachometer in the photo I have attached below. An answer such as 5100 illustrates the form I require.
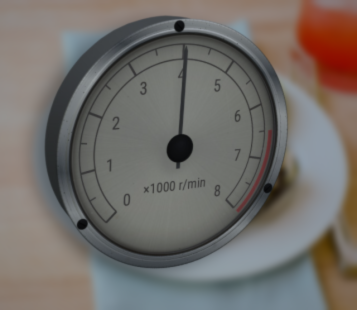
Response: 4000
